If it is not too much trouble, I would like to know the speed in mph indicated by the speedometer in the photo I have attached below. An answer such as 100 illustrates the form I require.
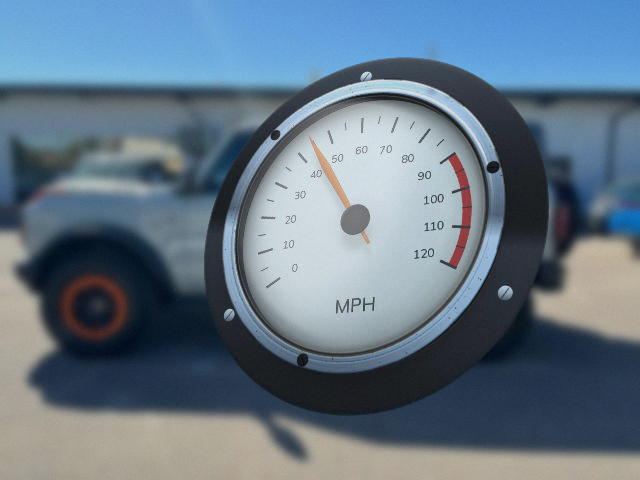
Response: 45
